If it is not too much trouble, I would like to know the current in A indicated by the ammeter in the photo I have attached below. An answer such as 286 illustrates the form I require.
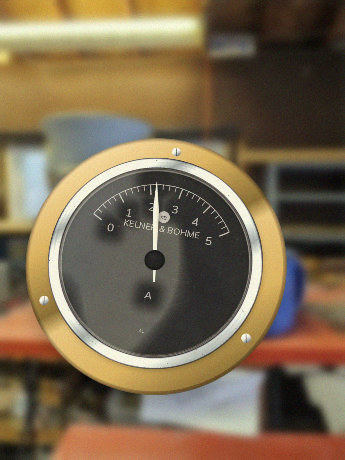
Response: 2.2
